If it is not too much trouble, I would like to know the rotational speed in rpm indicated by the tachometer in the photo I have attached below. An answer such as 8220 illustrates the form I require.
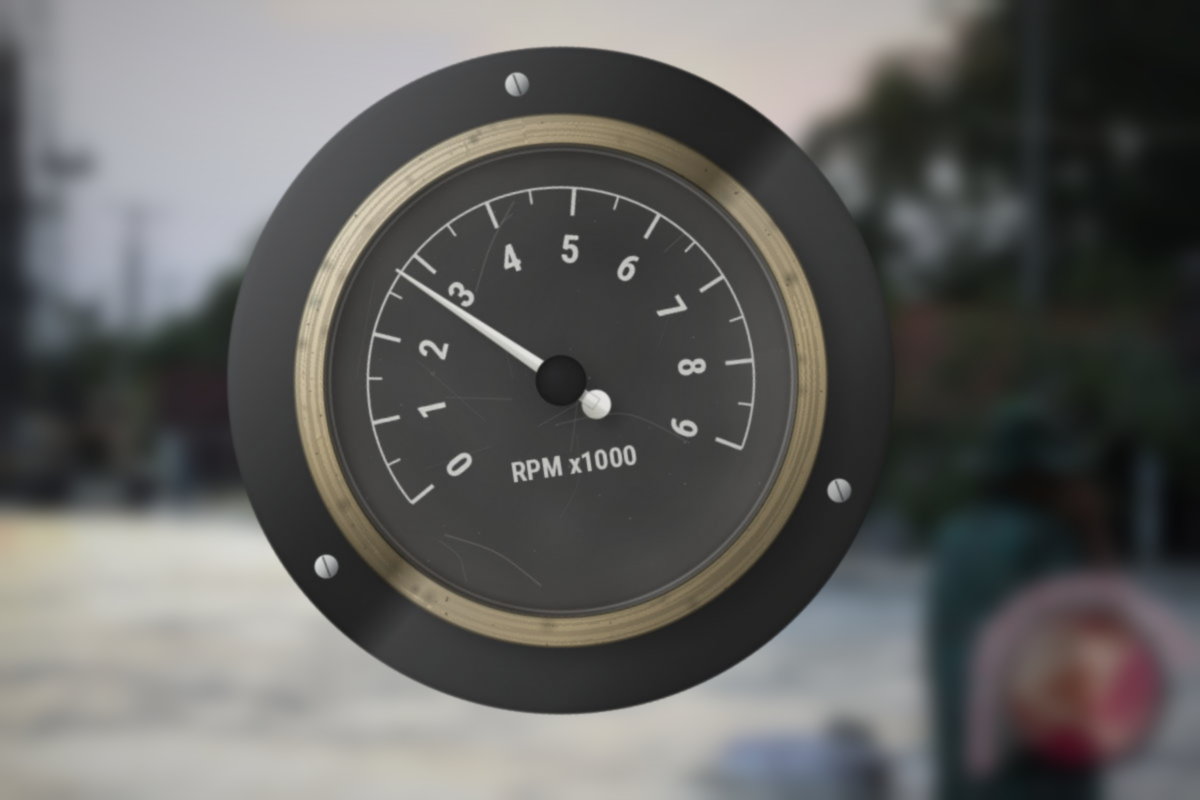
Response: 2750
